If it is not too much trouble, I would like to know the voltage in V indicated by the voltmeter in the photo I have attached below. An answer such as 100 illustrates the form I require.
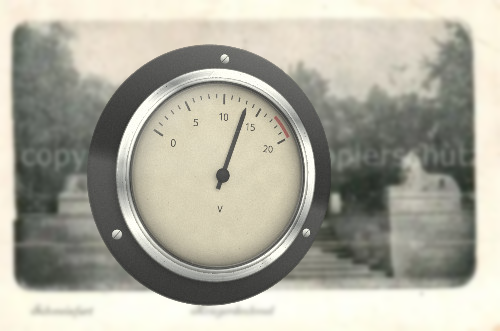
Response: 13
